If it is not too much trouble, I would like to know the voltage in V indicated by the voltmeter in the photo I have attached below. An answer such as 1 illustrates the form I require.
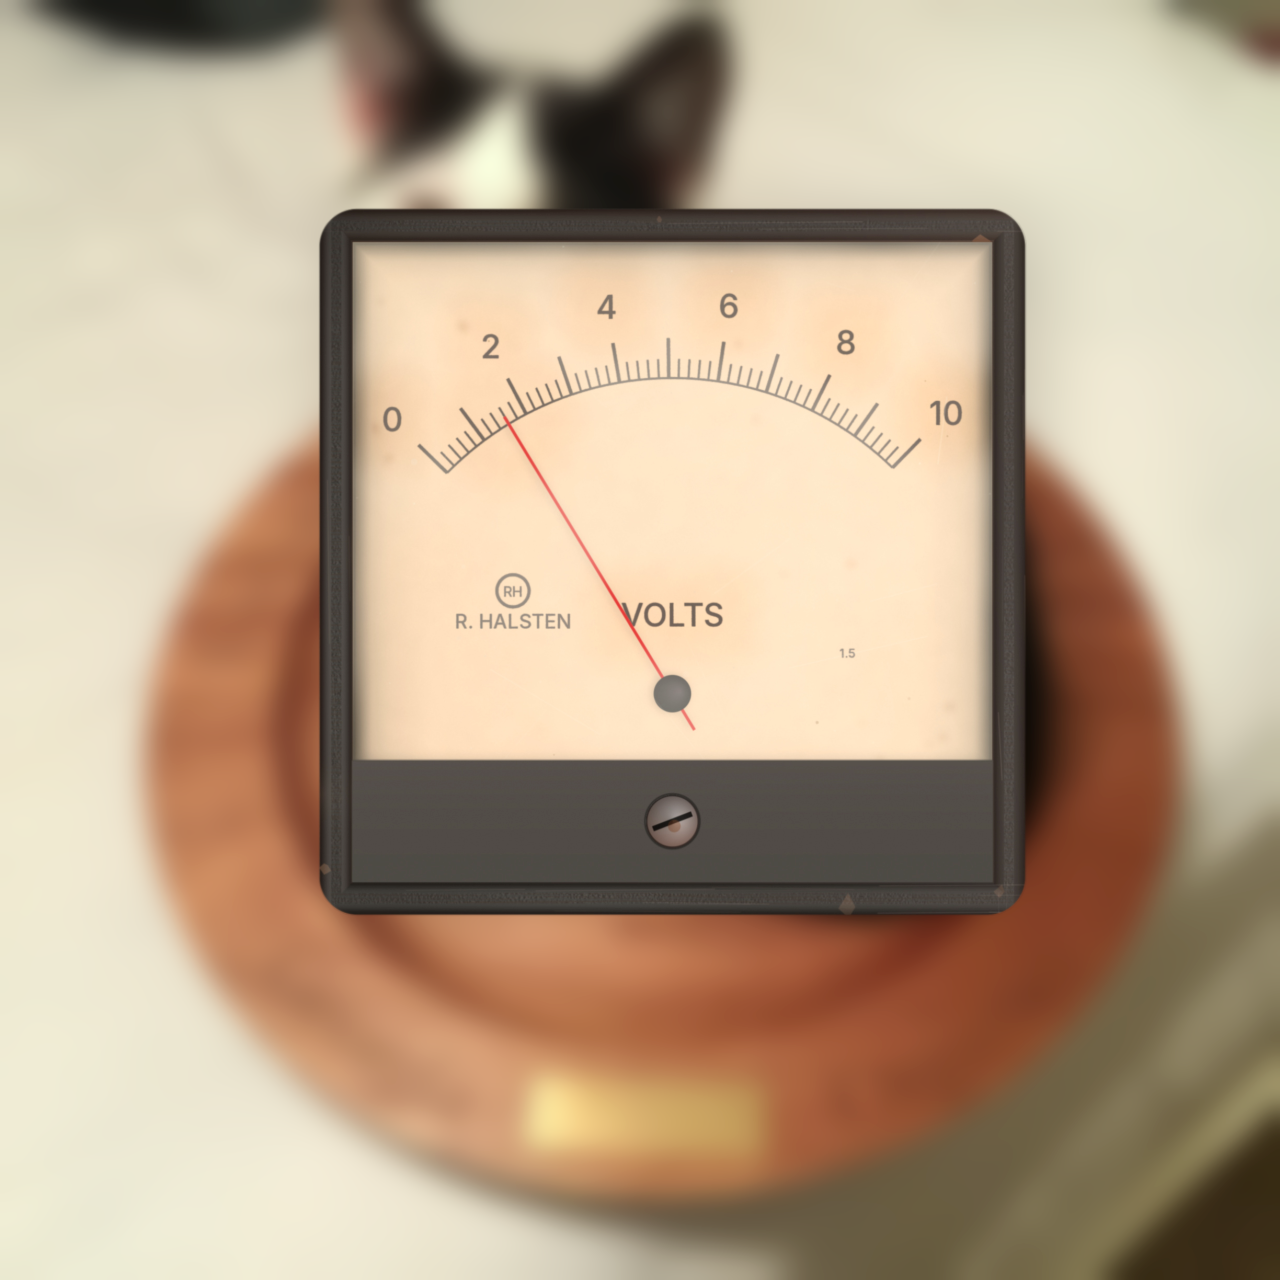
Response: 1.6
